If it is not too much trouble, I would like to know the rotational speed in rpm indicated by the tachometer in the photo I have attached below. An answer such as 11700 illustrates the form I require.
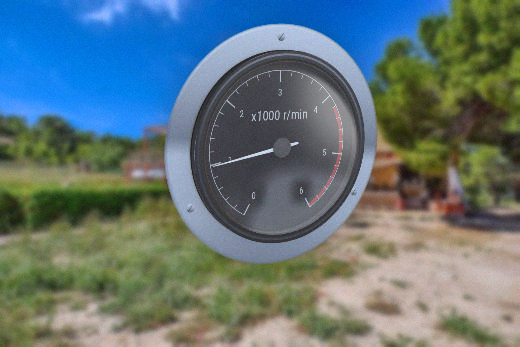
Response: 1000
